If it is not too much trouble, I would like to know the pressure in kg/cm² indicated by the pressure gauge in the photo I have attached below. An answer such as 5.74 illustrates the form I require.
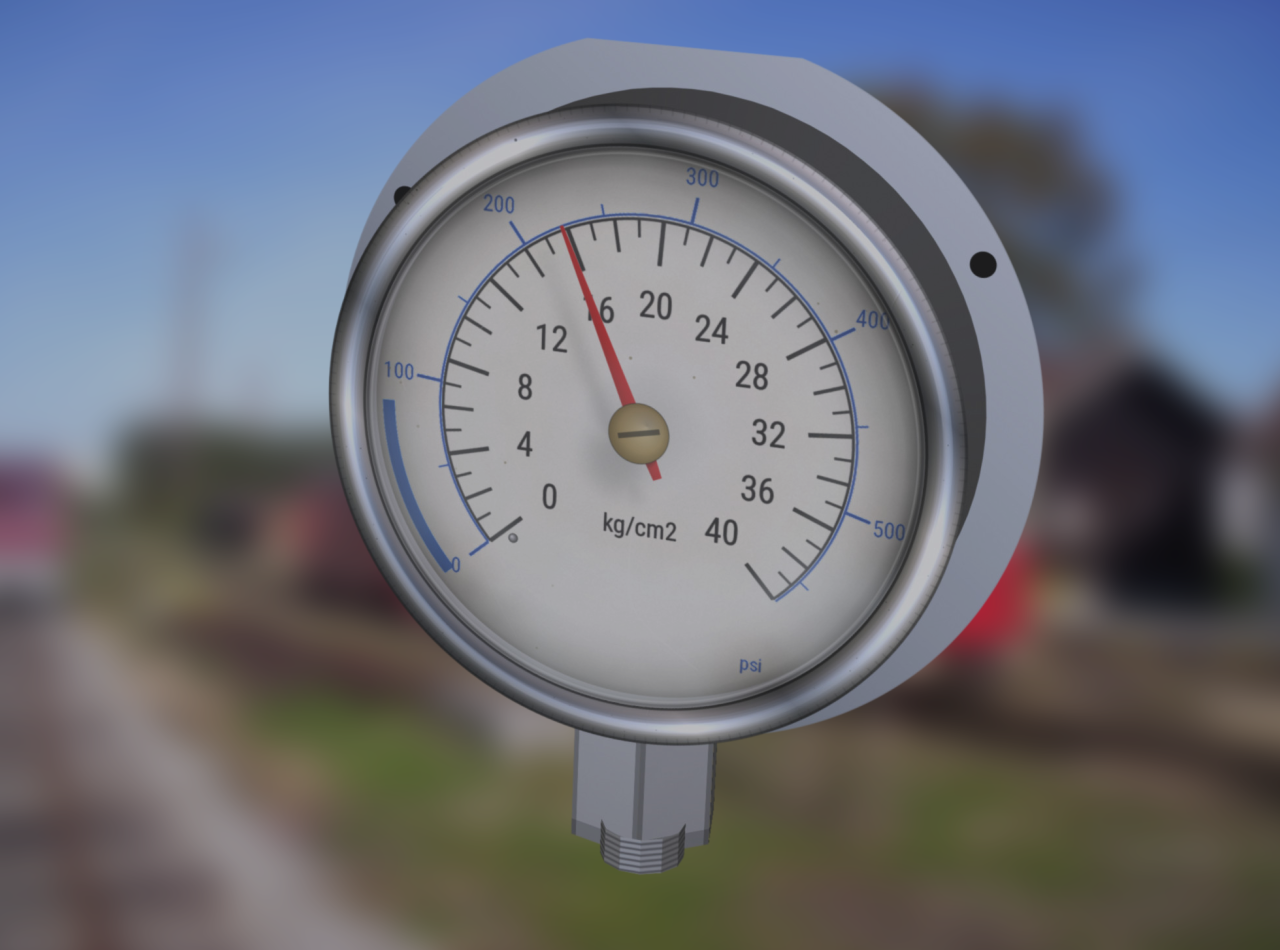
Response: 16
